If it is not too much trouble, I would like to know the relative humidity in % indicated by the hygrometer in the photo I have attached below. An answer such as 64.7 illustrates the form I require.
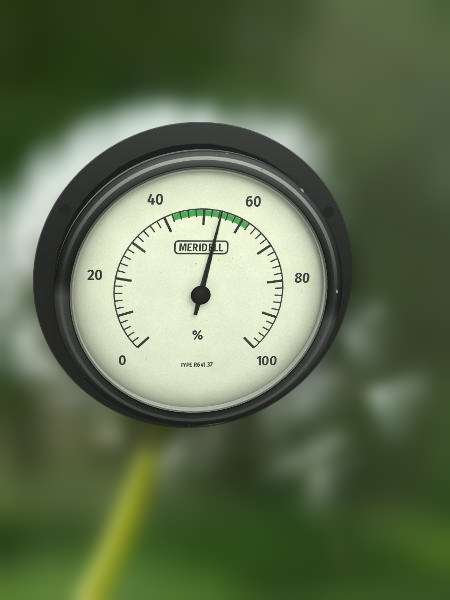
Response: 54
